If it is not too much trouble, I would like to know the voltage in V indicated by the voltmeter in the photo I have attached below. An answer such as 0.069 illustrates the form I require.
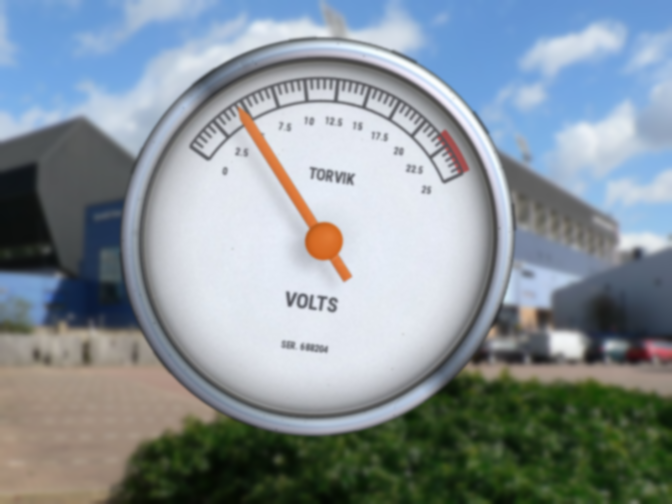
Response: 4.5
